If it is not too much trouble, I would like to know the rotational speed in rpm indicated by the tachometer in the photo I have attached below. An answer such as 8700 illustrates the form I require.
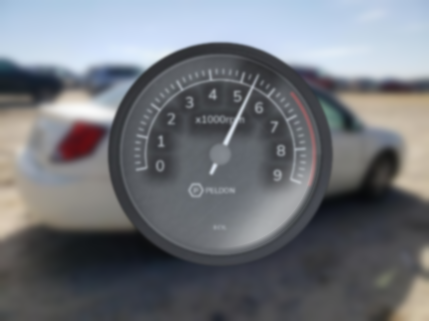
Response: 5400
